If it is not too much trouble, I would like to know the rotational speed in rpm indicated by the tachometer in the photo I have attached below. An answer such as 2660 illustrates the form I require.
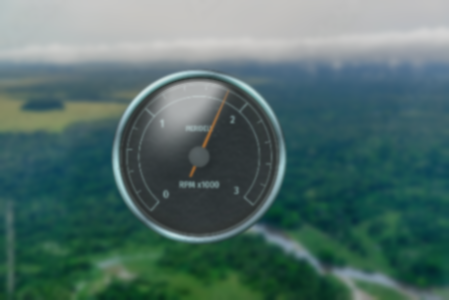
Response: 1800
